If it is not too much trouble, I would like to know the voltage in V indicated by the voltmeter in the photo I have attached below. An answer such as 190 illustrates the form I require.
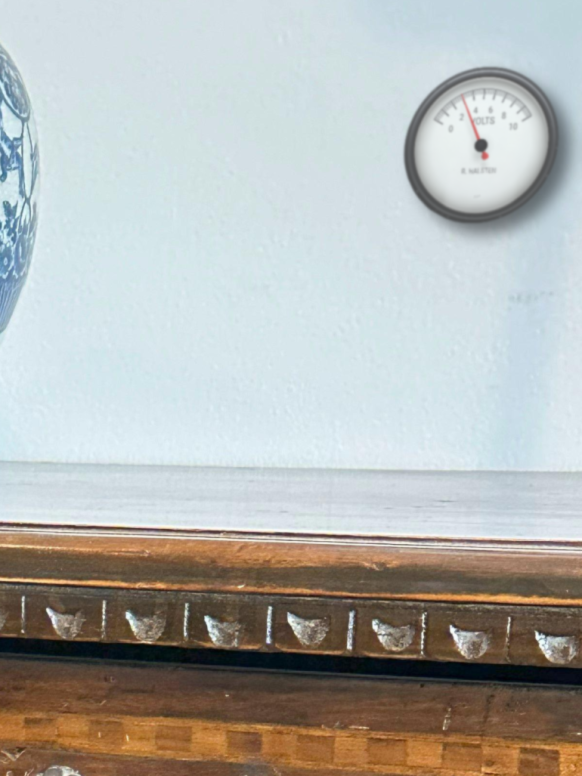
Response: 3
